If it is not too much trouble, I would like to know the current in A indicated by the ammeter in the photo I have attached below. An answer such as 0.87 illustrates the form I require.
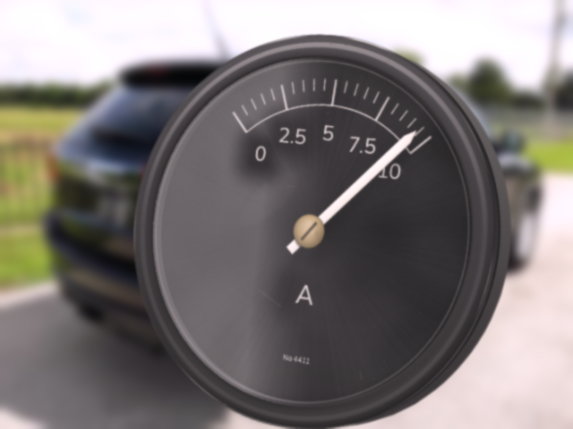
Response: 9.5
